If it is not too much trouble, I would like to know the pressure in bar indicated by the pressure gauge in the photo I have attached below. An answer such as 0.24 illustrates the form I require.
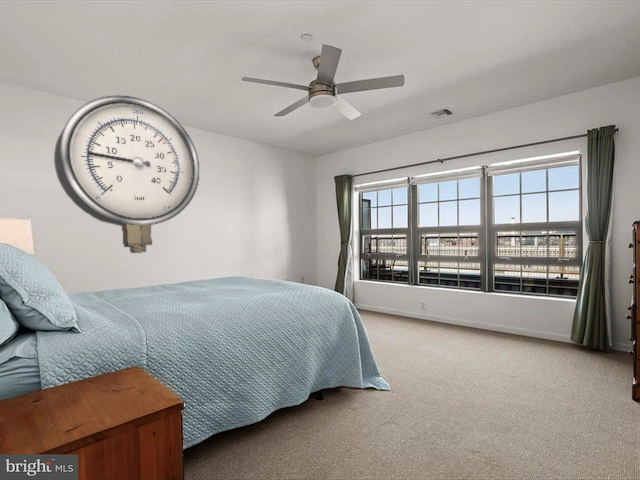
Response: 7.5
